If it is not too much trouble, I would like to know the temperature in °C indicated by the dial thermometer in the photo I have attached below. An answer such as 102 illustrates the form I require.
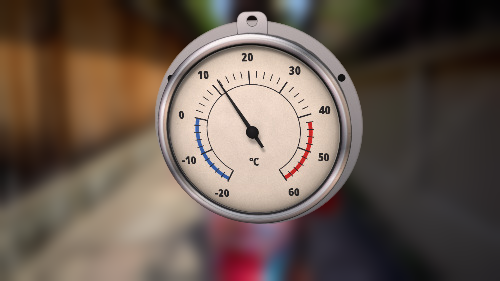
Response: 12
